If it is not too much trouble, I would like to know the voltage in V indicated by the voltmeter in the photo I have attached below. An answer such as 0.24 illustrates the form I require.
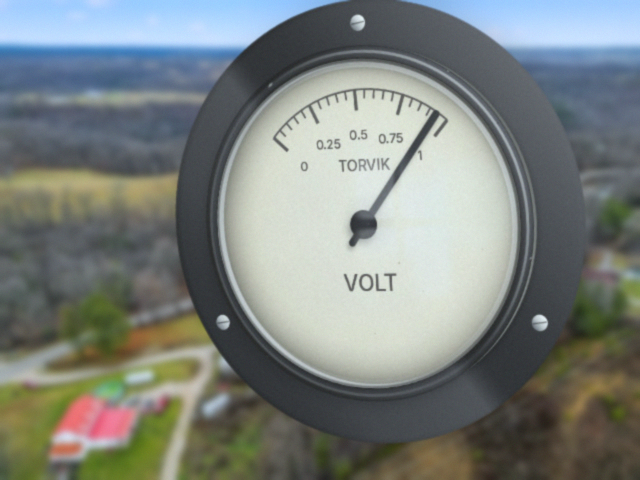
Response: 0.95
